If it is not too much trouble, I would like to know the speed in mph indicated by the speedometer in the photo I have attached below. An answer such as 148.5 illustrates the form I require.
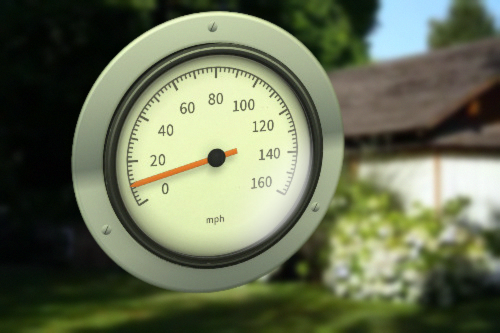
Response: 10
